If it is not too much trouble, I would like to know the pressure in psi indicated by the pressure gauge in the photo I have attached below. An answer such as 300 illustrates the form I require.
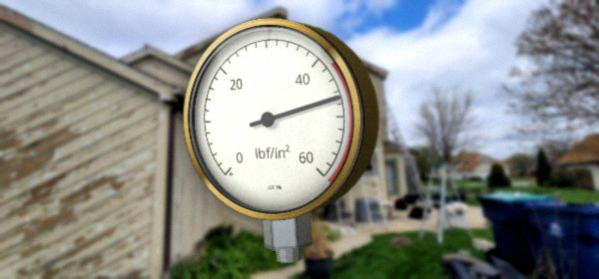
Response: 47
